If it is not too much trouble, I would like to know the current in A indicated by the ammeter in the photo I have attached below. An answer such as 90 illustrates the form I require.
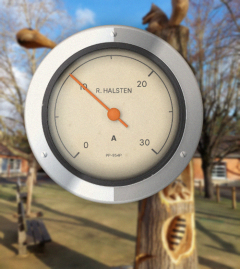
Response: 10
